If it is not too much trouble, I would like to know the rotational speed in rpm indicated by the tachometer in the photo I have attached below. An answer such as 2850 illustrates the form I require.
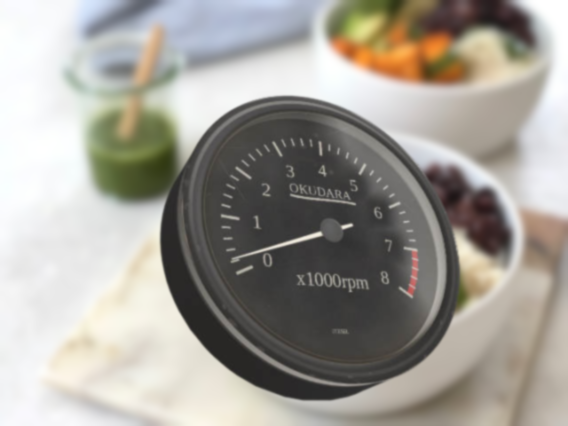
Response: 200
